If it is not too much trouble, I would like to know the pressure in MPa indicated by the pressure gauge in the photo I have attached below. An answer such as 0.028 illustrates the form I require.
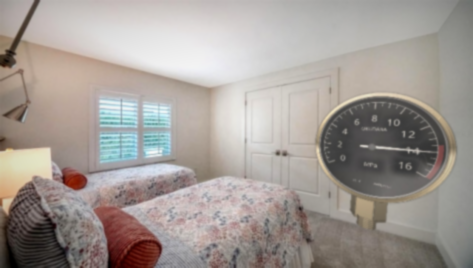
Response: 14
